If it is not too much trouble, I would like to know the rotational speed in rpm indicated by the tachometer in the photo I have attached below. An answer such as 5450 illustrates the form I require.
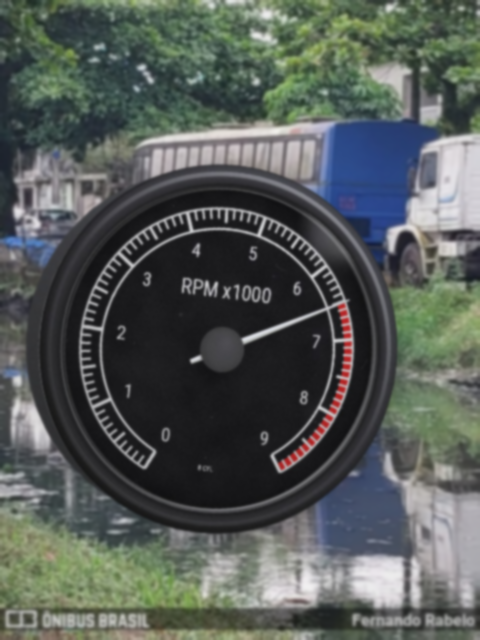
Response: 6500
